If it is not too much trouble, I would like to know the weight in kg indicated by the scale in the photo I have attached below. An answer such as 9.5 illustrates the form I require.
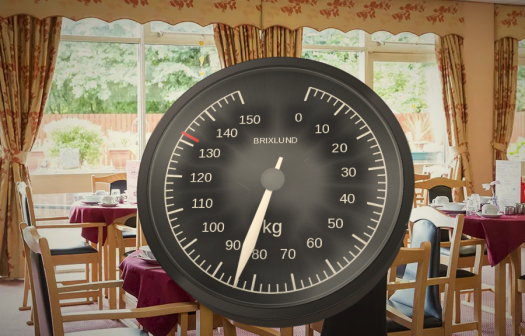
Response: 84
